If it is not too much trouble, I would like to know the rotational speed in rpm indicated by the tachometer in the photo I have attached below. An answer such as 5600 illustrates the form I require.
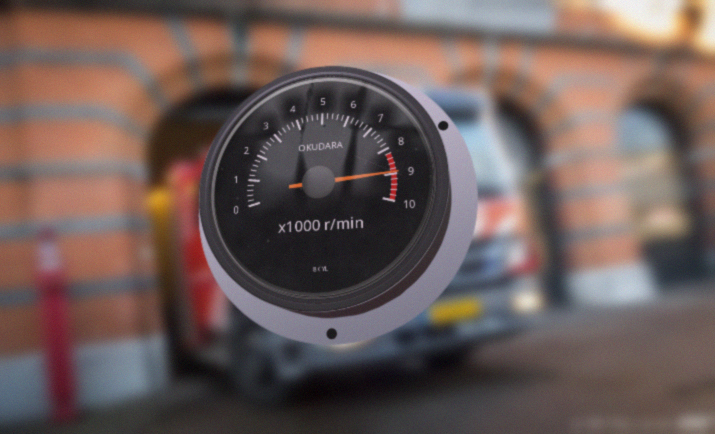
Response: 9000
